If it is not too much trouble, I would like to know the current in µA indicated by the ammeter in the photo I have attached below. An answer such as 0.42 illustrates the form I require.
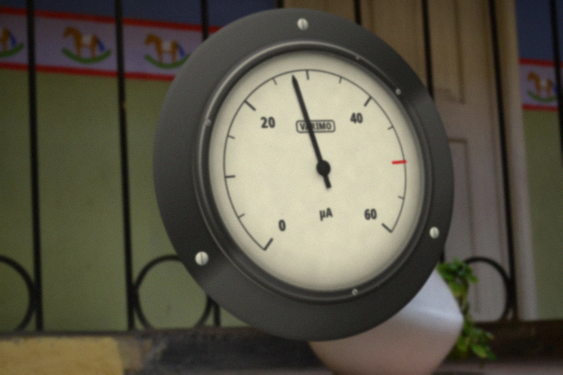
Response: 27.5
